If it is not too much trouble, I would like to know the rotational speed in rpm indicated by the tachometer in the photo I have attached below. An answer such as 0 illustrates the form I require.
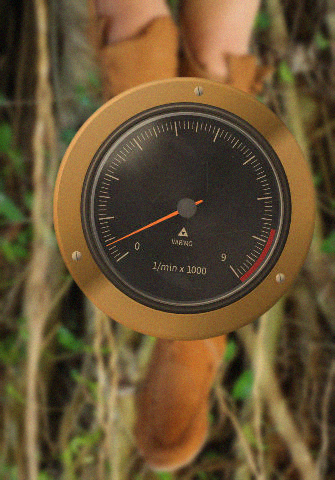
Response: 400
